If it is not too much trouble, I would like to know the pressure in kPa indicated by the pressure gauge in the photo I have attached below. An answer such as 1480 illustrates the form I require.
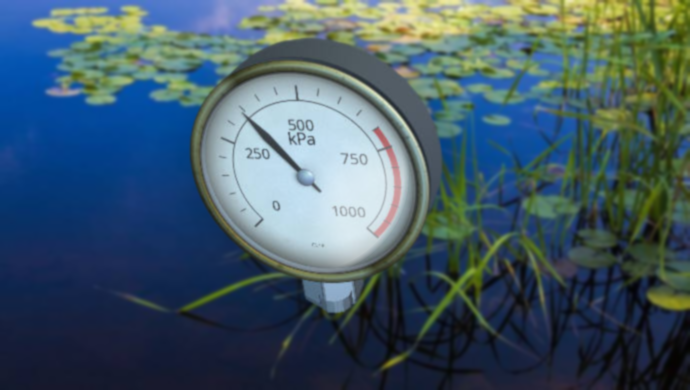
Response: 350
